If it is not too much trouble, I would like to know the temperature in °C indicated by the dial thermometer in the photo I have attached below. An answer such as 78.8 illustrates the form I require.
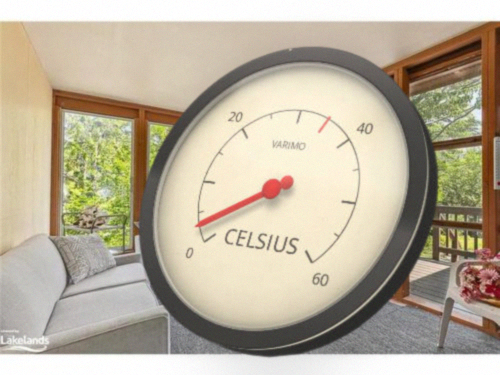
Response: 2.5
